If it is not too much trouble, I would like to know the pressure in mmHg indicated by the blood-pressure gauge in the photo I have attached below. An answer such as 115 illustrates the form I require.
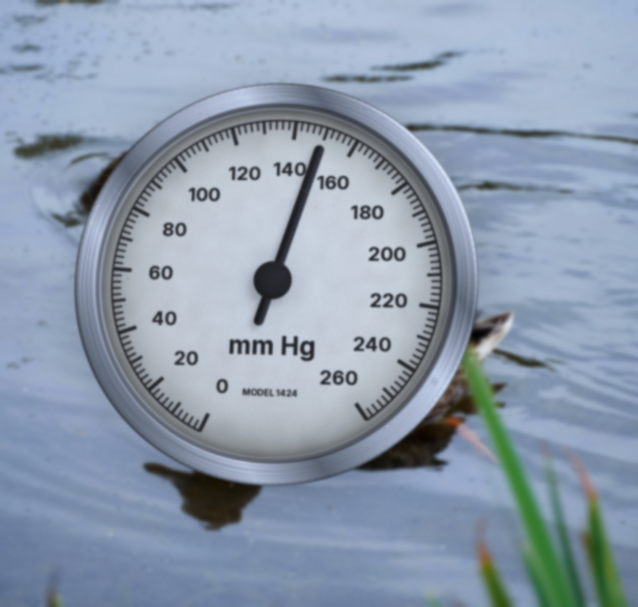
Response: 150
